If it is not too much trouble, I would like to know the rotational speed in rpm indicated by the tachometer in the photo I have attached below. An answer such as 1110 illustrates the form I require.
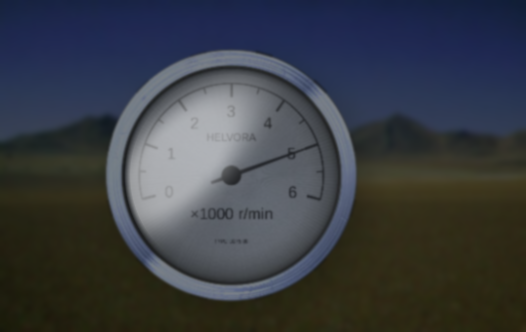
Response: 5000
